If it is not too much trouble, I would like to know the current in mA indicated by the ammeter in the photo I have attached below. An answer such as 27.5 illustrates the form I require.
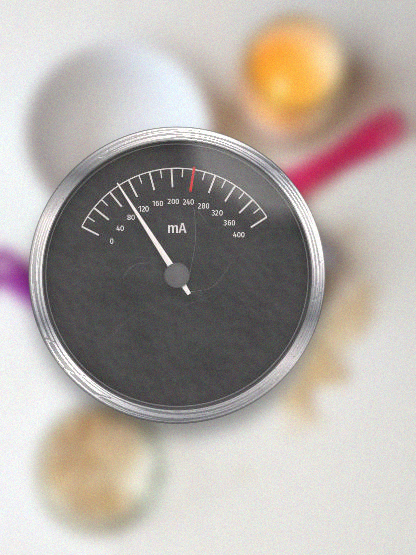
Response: 100
